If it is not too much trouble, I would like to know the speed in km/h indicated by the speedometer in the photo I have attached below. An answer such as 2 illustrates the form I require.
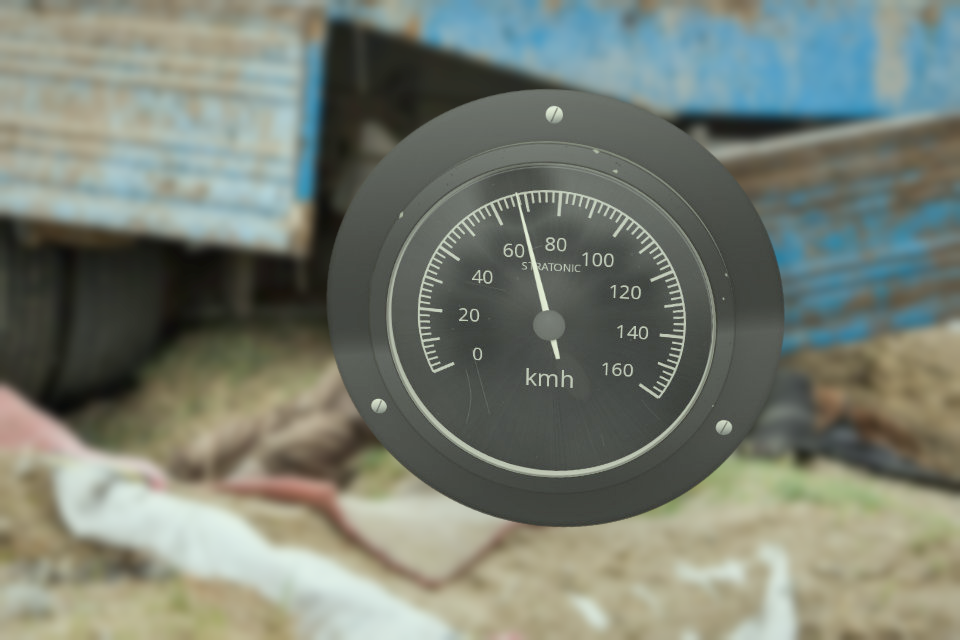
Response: 68
